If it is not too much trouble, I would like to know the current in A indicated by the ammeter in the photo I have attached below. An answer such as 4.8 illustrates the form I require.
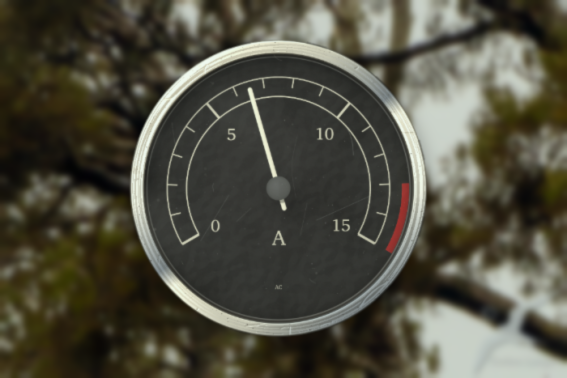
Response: 6.5
